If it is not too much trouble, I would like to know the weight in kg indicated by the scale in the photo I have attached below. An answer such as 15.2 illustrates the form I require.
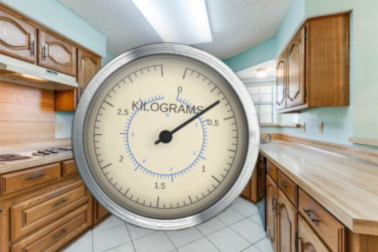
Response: 0.35
